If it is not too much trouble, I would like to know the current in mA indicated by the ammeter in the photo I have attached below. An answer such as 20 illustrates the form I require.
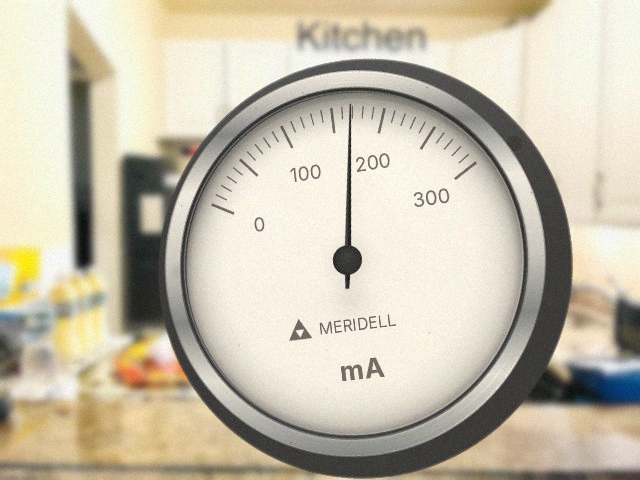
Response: 170
